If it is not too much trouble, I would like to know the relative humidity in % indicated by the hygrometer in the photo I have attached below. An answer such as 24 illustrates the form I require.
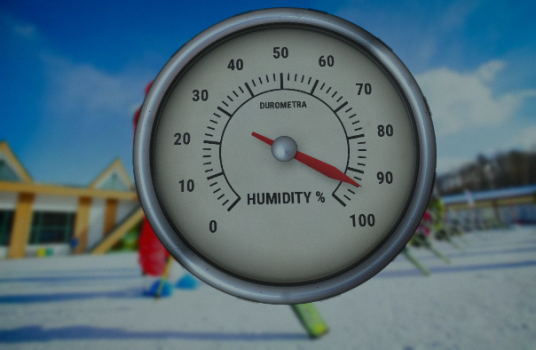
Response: 94
